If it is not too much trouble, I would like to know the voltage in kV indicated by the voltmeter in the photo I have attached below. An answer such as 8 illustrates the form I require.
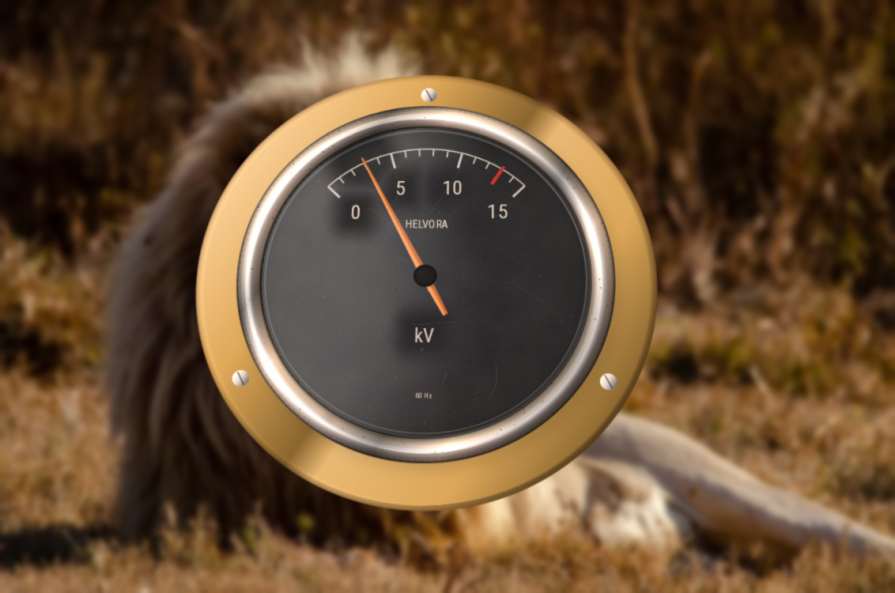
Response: 3
